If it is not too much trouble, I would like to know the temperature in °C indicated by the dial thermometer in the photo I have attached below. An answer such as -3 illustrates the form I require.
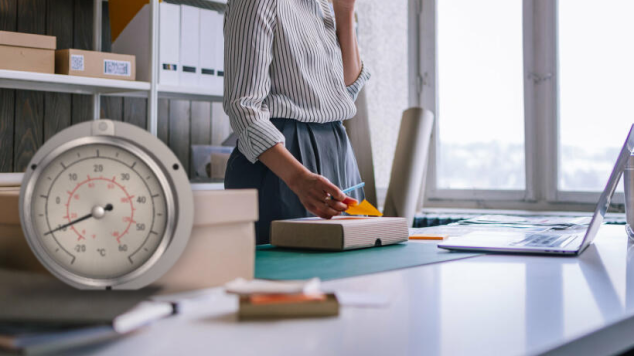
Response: -10
